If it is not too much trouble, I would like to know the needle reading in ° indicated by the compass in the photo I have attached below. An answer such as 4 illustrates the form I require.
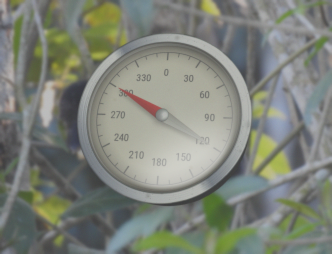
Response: 300
